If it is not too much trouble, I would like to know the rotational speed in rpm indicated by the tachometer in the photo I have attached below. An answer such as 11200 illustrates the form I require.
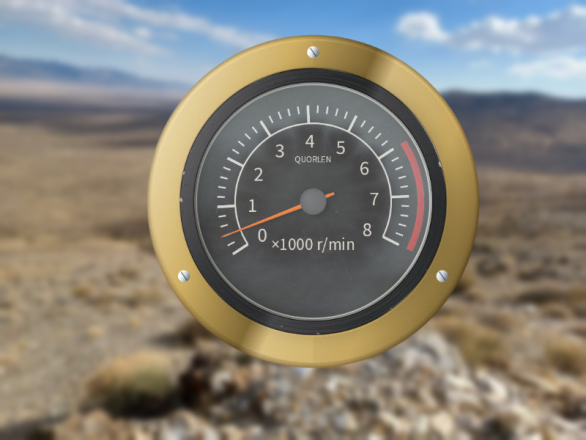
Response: 400
